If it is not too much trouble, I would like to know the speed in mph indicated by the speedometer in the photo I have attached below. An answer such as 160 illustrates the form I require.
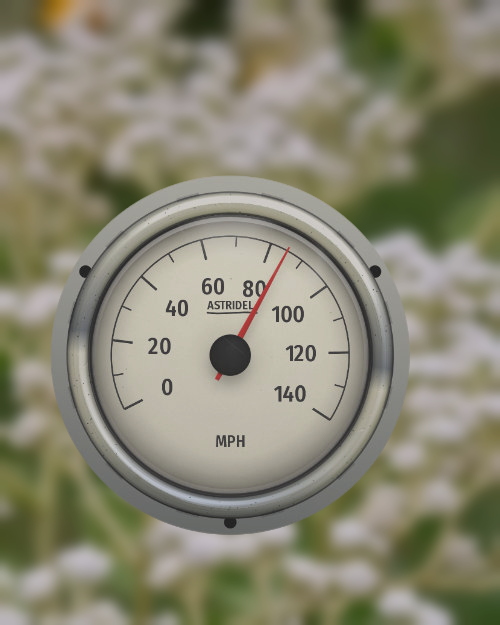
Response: 85
